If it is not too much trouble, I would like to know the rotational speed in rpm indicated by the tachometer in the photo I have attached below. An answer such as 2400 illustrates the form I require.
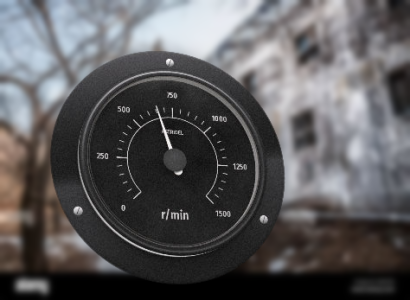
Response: 650
